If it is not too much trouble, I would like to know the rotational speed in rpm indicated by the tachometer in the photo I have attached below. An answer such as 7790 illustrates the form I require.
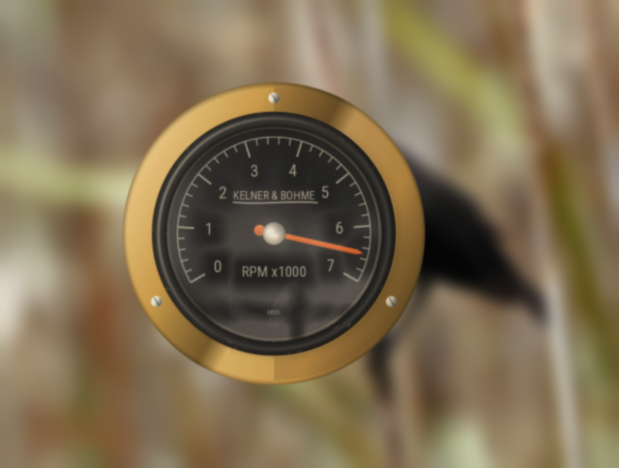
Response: 6500
